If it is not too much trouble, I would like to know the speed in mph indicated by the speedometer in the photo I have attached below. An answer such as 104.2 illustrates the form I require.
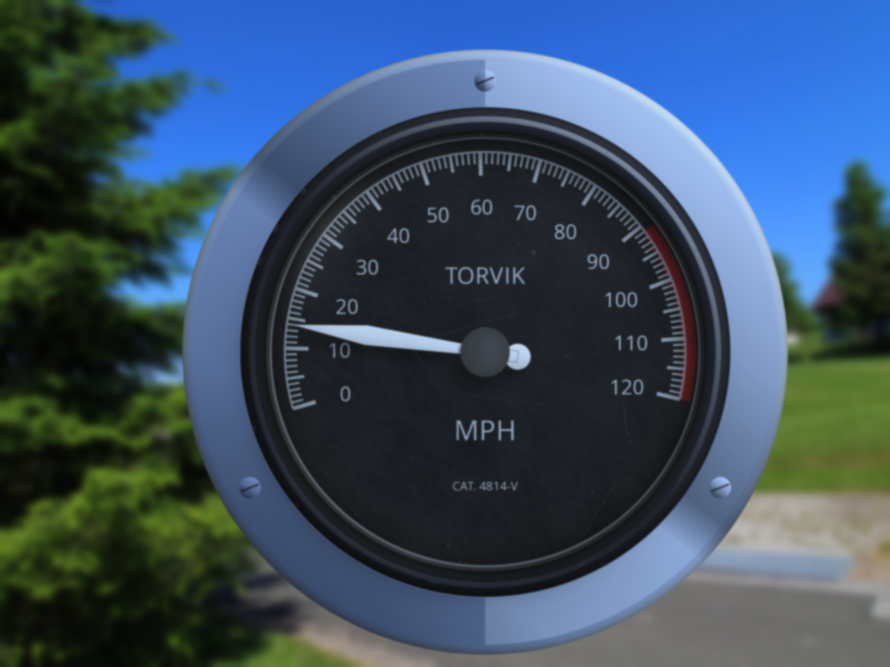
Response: 14
